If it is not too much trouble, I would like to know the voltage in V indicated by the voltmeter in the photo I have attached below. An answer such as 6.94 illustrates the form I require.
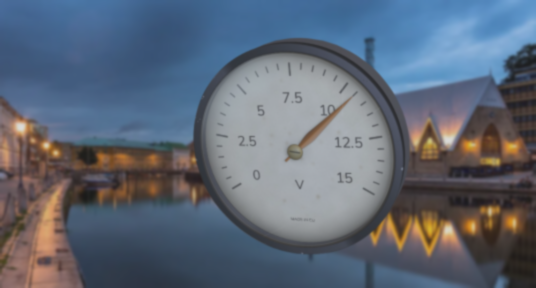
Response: 10.5
